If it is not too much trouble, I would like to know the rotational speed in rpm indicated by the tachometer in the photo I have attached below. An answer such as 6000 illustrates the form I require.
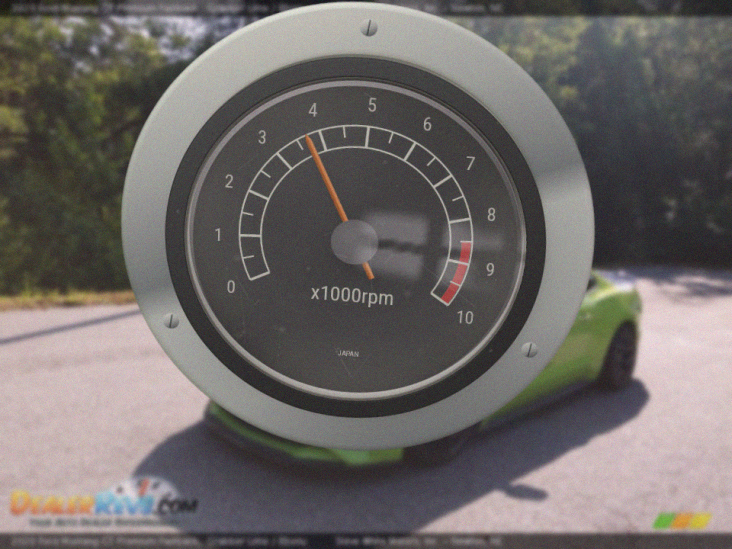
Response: 3750
